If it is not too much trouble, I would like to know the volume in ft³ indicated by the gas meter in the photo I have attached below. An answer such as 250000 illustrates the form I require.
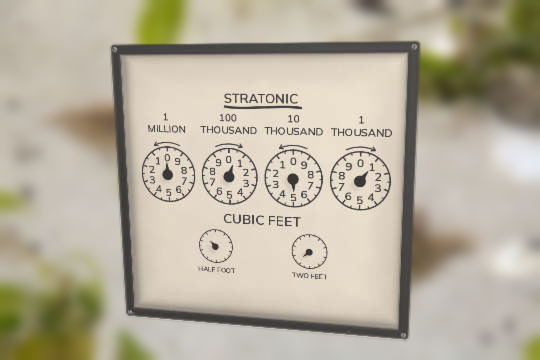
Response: 5100
